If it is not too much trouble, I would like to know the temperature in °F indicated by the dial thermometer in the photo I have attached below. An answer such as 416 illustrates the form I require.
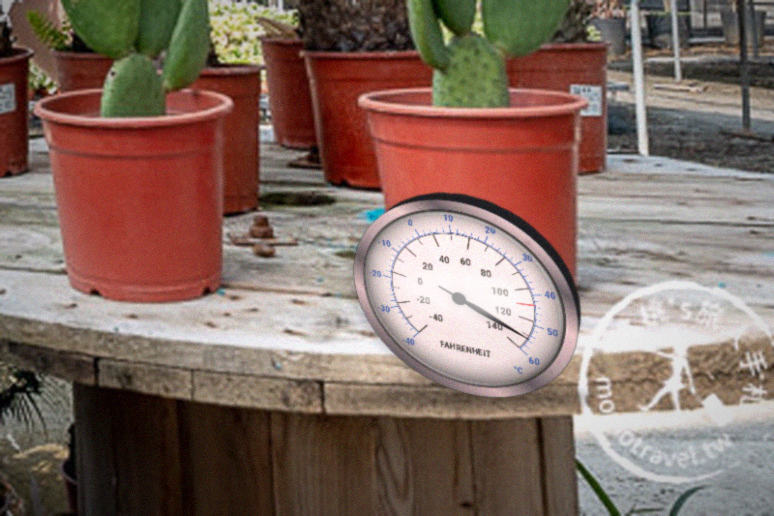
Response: 130
